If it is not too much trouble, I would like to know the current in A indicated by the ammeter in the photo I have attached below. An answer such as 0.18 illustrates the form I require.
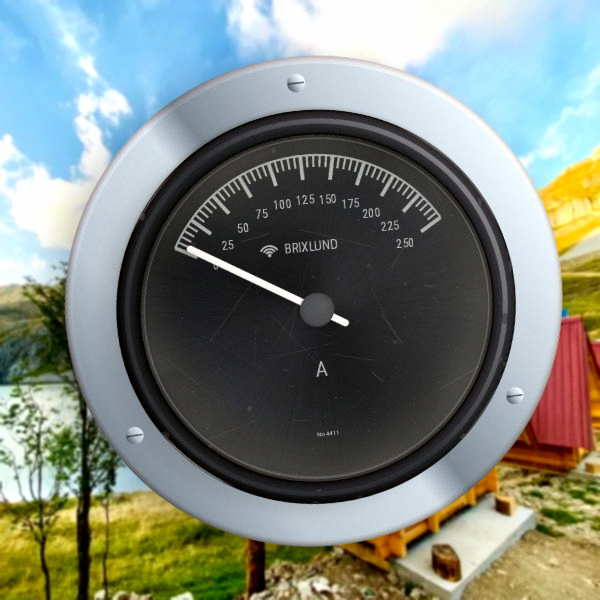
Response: 5
